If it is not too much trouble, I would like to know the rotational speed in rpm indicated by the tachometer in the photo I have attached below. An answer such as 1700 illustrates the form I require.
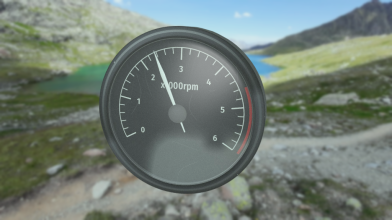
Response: 2400
